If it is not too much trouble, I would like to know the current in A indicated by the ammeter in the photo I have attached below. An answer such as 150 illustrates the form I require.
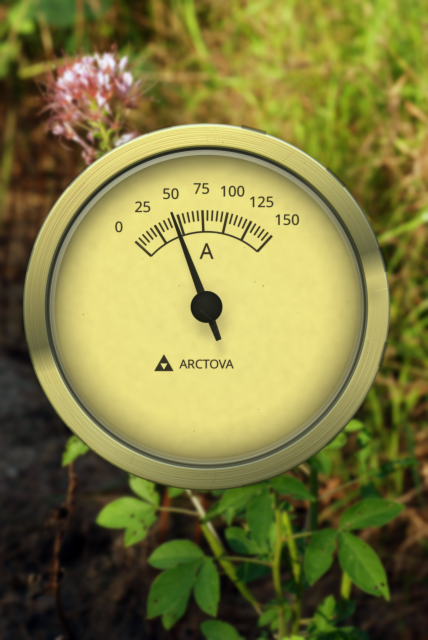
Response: 45
